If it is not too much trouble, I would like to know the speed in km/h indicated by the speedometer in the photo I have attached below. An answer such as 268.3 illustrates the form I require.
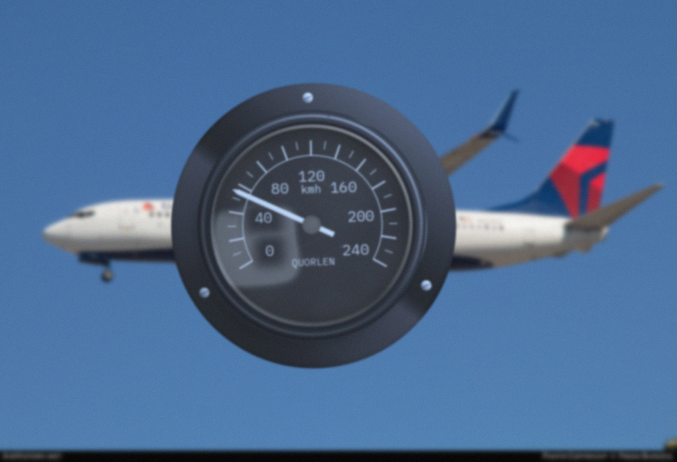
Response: 55
